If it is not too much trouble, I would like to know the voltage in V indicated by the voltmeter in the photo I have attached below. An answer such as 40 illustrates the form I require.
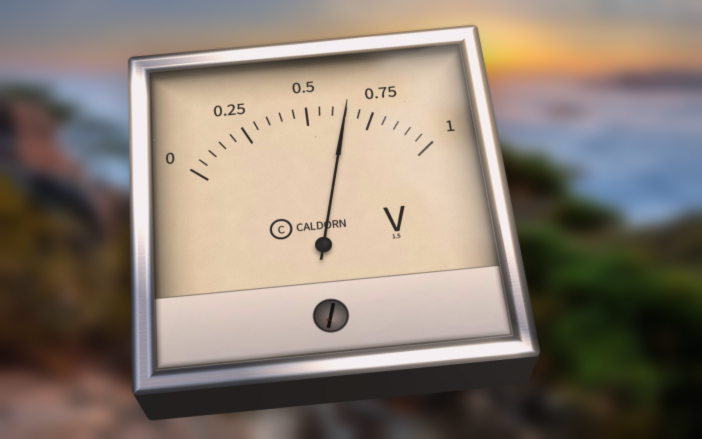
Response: 0.65
